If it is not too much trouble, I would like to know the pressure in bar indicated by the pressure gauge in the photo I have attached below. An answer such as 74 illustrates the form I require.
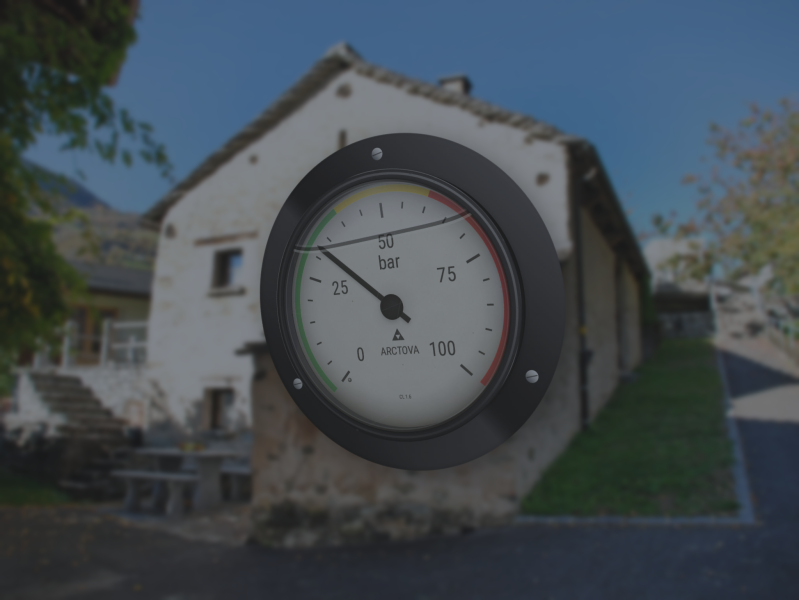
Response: 32.5
